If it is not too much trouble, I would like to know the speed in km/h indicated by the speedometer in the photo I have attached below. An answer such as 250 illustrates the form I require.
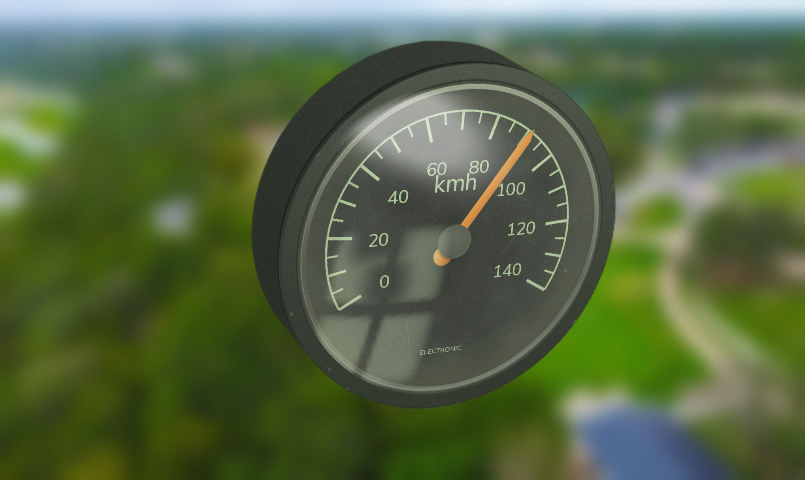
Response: 90
